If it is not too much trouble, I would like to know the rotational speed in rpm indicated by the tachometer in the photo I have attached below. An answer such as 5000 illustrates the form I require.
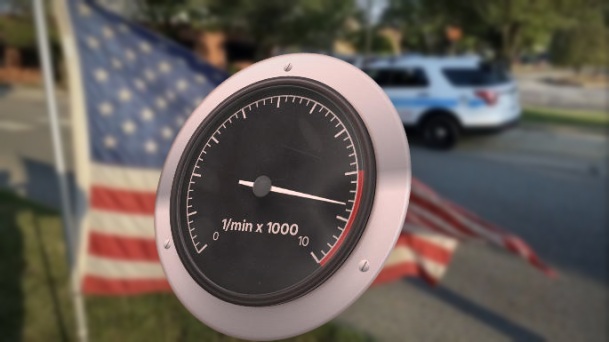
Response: 8700
